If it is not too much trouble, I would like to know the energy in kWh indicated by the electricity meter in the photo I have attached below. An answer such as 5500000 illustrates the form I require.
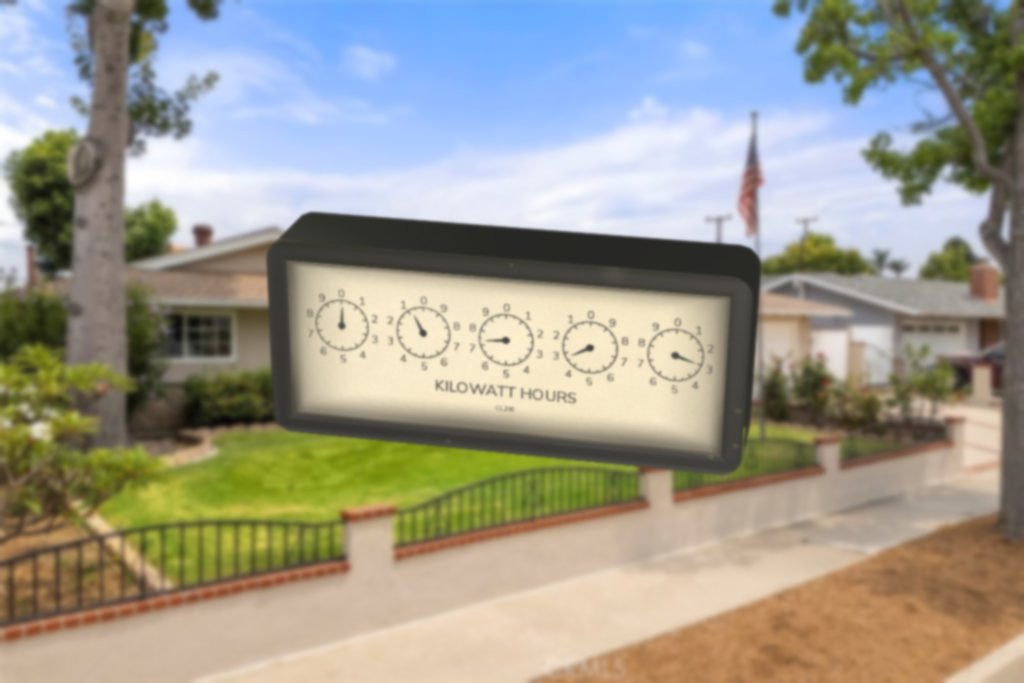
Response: 733
